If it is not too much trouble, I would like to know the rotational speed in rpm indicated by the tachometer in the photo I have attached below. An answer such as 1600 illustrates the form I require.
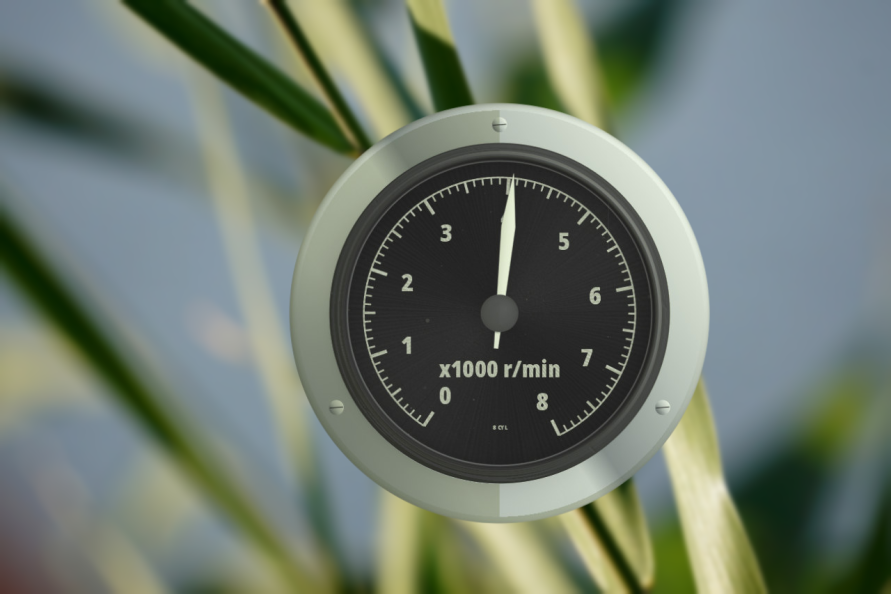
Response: 4050
